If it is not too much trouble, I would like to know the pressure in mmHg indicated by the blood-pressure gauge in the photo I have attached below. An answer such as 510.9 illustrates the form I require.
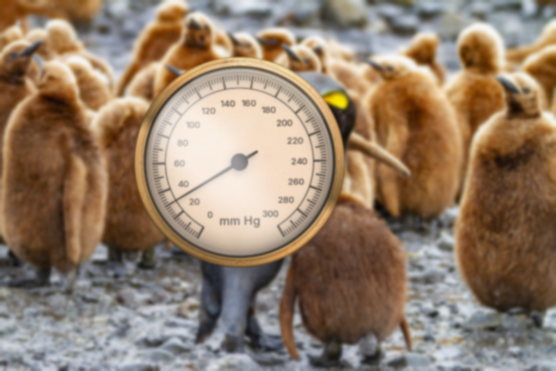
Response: 30
